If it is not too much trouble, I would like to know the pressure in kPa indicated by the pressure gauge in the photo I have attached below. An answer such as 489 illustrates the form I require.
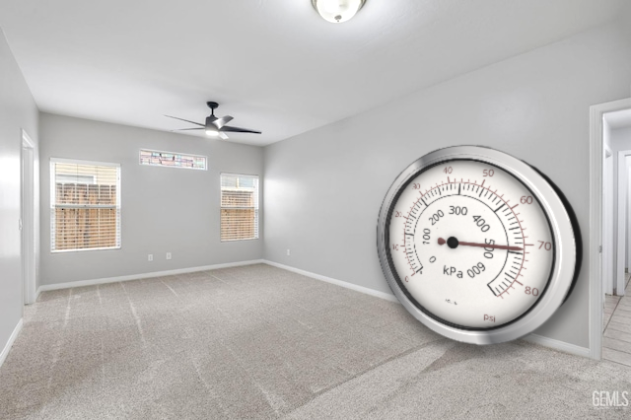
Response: 490
